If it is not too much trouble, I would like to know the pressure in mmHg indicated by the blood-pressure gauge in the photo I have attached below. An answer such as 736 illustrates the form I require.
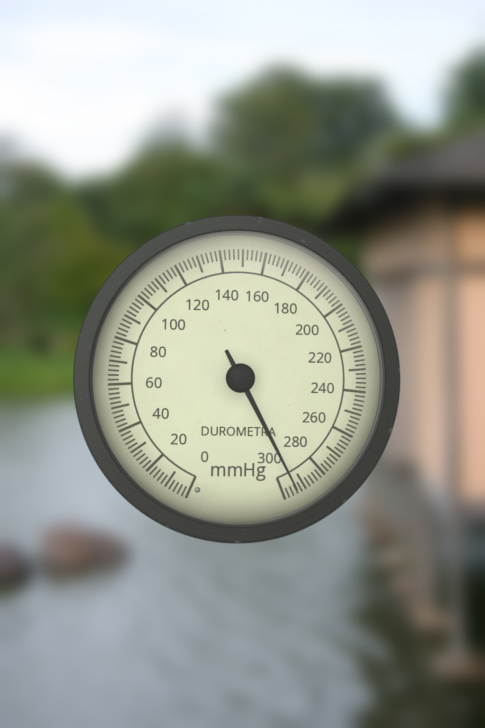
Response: 294
